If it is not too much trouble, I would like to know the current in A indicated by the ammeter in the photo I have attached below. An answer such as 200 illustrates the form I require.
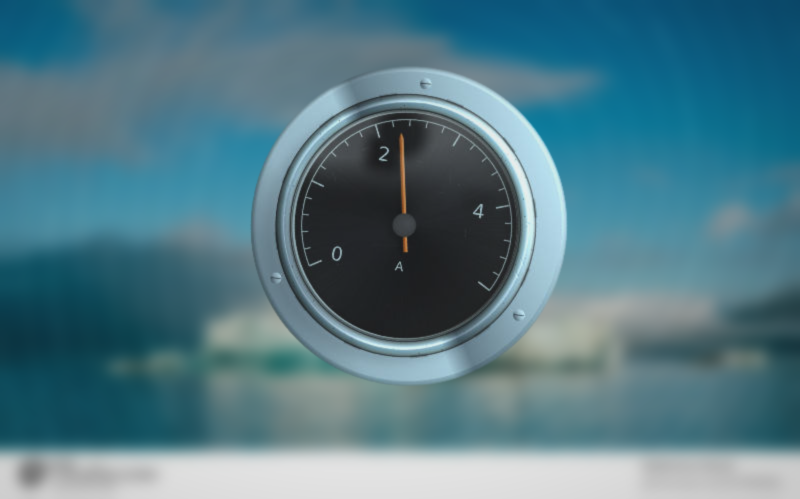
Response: 2.3
